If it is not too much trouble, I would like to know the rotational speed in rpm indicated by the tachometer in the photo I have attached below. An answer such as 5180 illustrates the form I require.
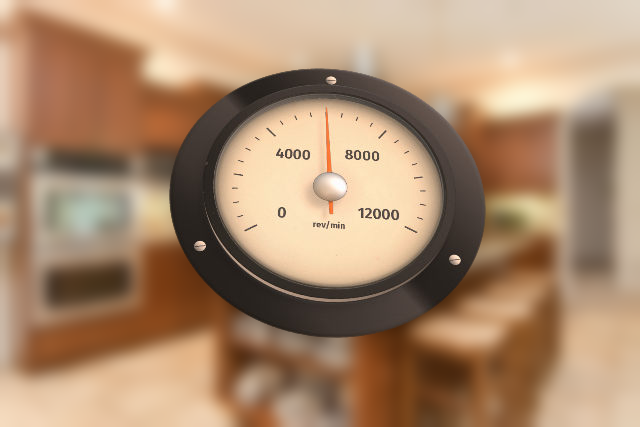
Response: 6000
